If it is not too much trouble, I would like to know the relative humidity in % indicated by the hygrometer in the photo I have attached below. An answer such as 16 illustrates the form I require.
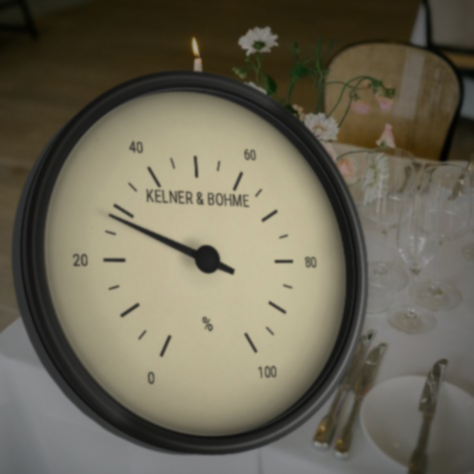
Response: 27.5
